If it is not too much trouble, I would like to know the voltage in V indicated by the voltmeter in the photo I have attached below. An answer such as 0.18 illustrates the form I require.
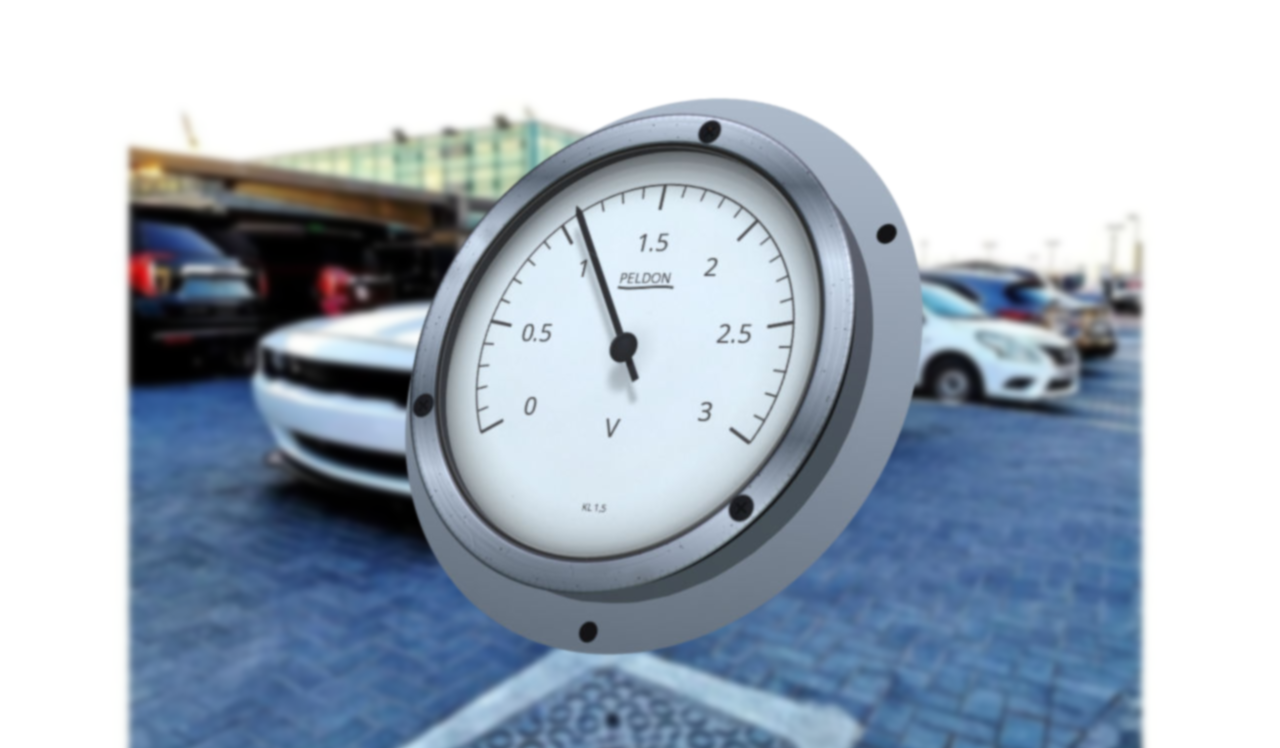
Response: 1.1
